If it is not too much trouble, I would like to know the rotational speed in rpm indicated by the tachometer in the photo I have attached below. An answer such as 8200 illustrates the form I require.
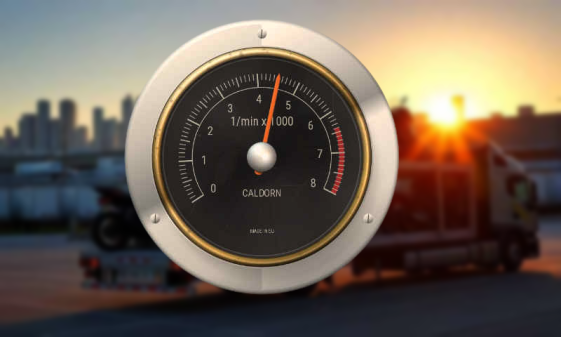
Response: 4500
